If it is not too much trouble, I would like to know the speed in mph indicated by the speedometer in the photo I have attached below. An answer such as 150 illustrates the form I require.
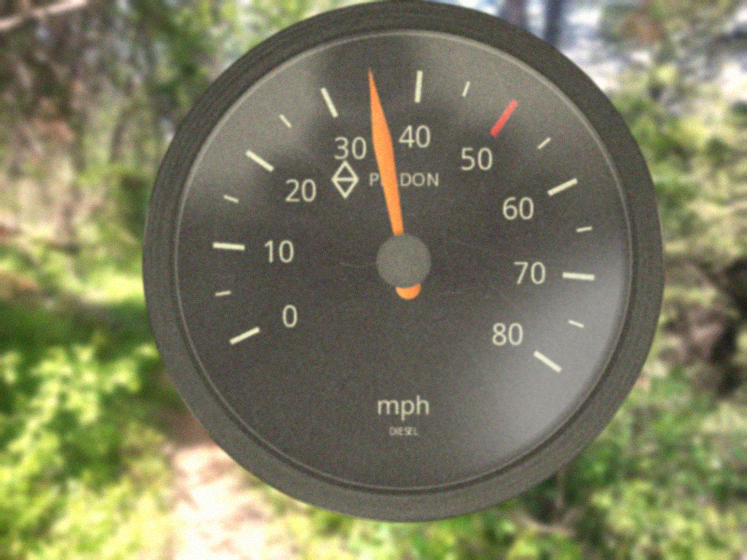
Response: 35
